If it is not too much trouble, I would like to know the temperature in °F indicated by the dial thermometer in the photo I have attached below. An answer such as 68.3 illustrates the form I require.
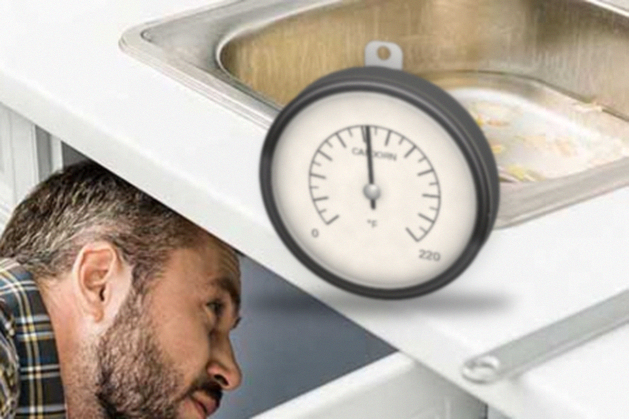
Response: 105
